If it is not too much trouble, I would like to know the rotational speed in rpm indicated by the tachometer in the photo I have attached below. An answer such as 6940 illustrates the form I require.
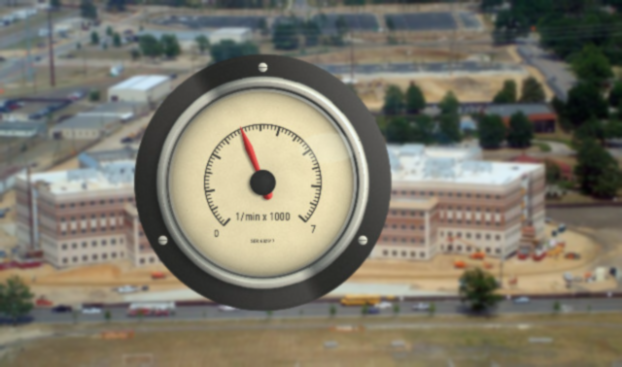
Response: 3000
